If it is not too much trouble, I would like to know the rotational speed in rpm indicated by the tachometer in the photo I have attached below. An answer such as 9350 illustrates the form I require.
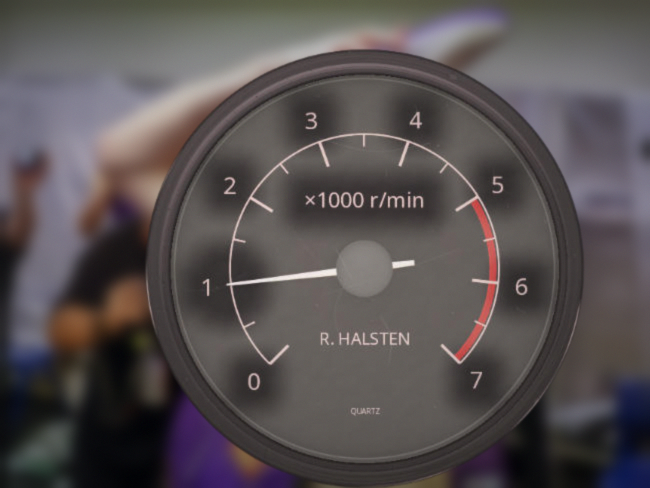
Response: 1000
